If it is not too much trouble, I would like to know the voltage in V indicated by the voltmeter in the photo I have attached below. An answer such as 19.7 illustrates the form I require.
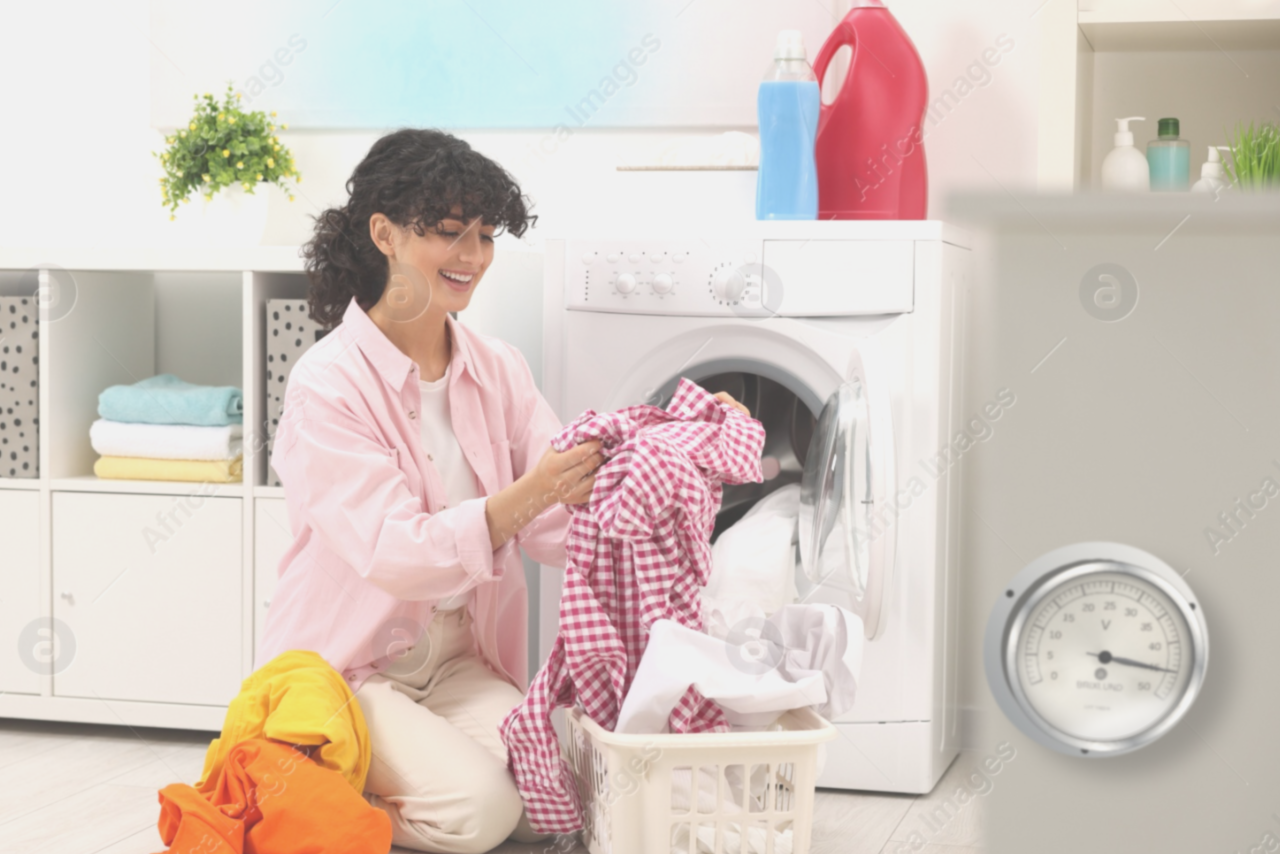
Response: 45
